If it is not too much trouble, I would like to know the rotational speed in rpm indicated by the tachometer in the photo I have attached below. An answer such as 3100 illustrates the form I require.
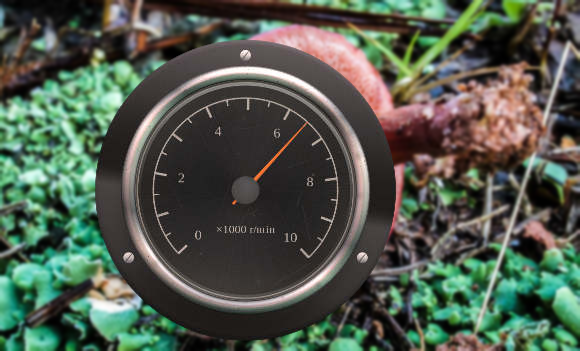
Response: 6500
